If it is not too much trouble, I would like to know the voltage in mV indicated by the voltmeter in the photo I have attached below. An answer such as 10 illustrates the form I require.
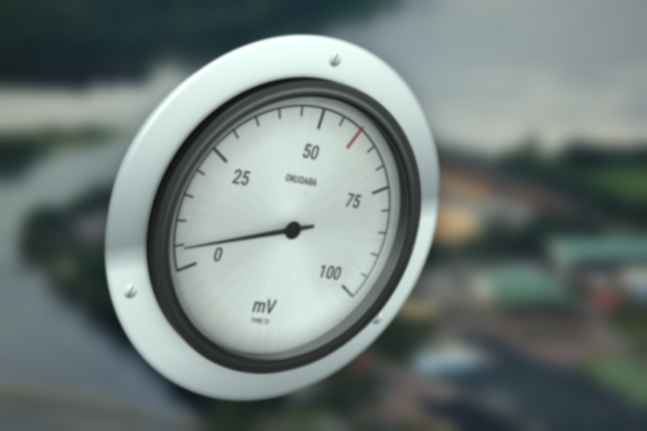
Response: 5
